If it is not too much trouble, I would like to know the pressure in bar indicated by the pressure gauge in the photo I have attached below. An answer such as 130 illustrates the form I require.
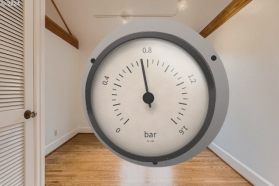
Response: 0.75
